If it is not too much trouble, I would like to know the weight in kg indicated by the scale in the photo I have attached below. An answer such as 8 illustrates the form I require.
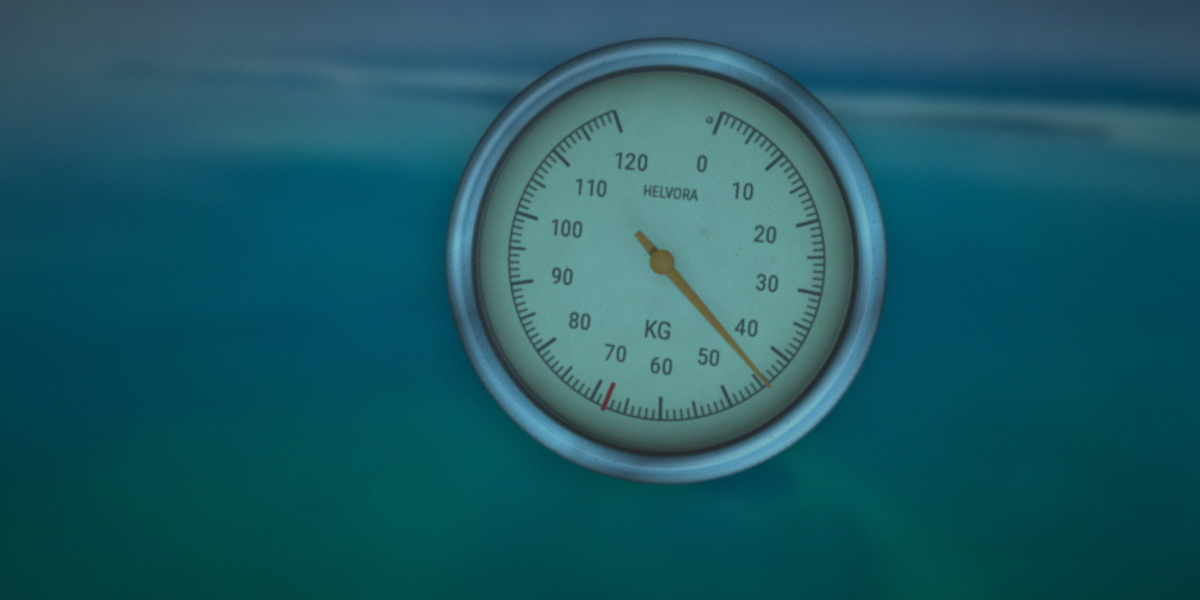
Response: 44
